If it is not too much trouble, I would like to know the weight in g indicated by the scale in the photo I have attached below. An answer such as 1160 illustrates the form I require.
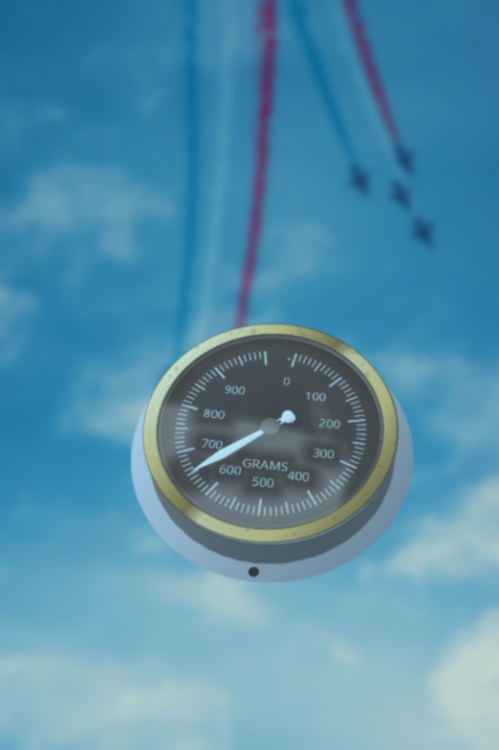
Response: 650
